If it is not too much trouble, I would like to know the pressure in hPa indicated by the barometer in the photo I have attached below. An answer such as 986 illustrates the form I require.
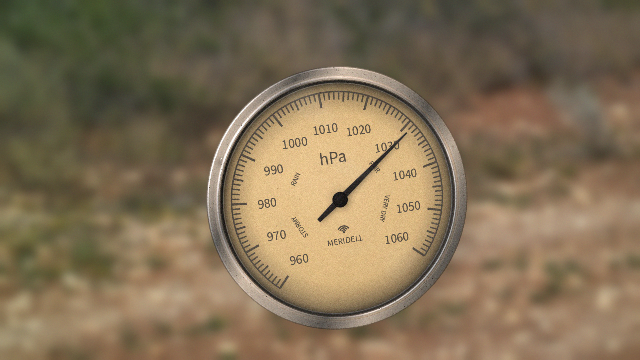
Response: 1031
